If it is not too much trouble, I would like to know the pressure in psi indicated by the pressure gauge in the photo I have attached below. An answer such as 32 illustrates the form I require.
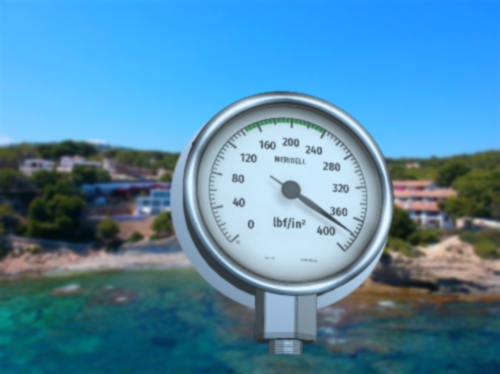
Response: 380
